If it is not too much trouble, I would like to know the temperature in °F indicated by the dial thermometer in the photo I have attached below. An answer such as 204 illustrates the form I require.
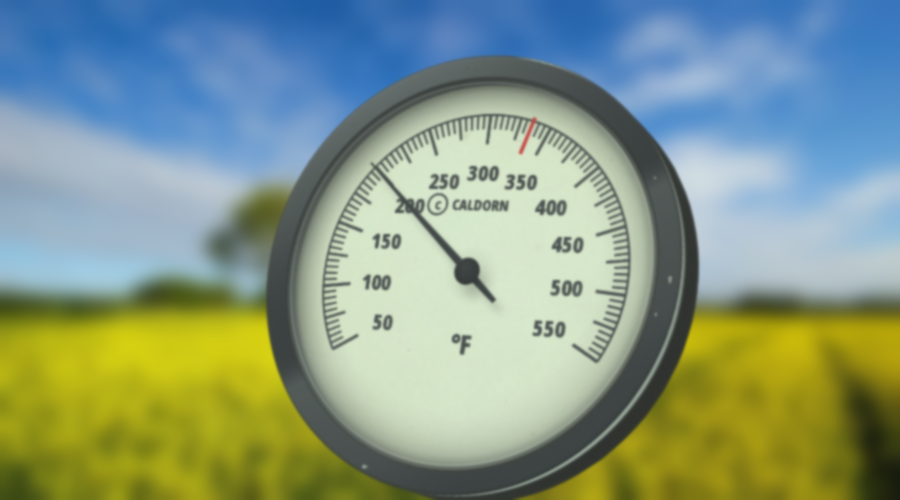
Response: 200
